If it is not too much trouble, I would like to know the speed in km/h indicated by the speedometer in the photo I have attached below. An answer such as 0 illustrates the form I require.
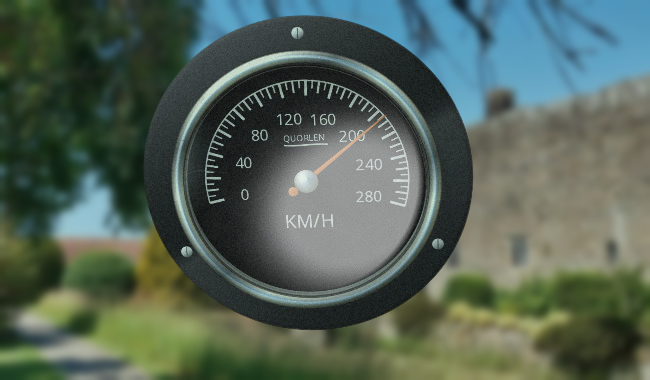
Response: 205
